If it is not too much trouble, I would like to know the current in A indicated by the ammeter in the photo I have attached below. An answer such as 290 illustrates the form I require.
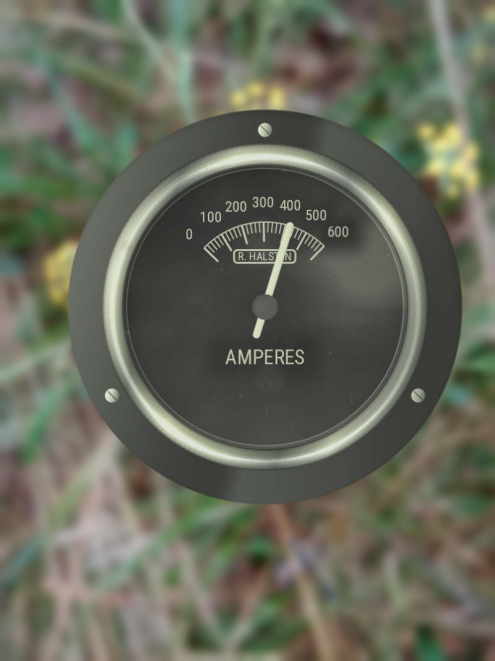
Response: 420
